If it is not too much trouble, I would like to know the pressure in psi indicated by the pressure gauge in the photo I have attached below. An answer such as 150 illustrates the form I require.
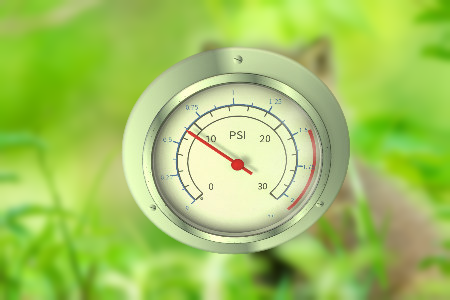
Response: 9
